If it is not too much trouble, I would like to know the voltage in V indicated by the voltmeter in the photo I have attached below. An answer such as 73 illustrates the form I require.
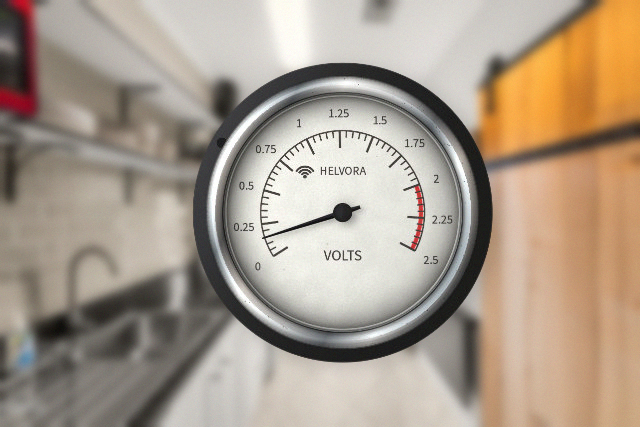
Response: 0.15
